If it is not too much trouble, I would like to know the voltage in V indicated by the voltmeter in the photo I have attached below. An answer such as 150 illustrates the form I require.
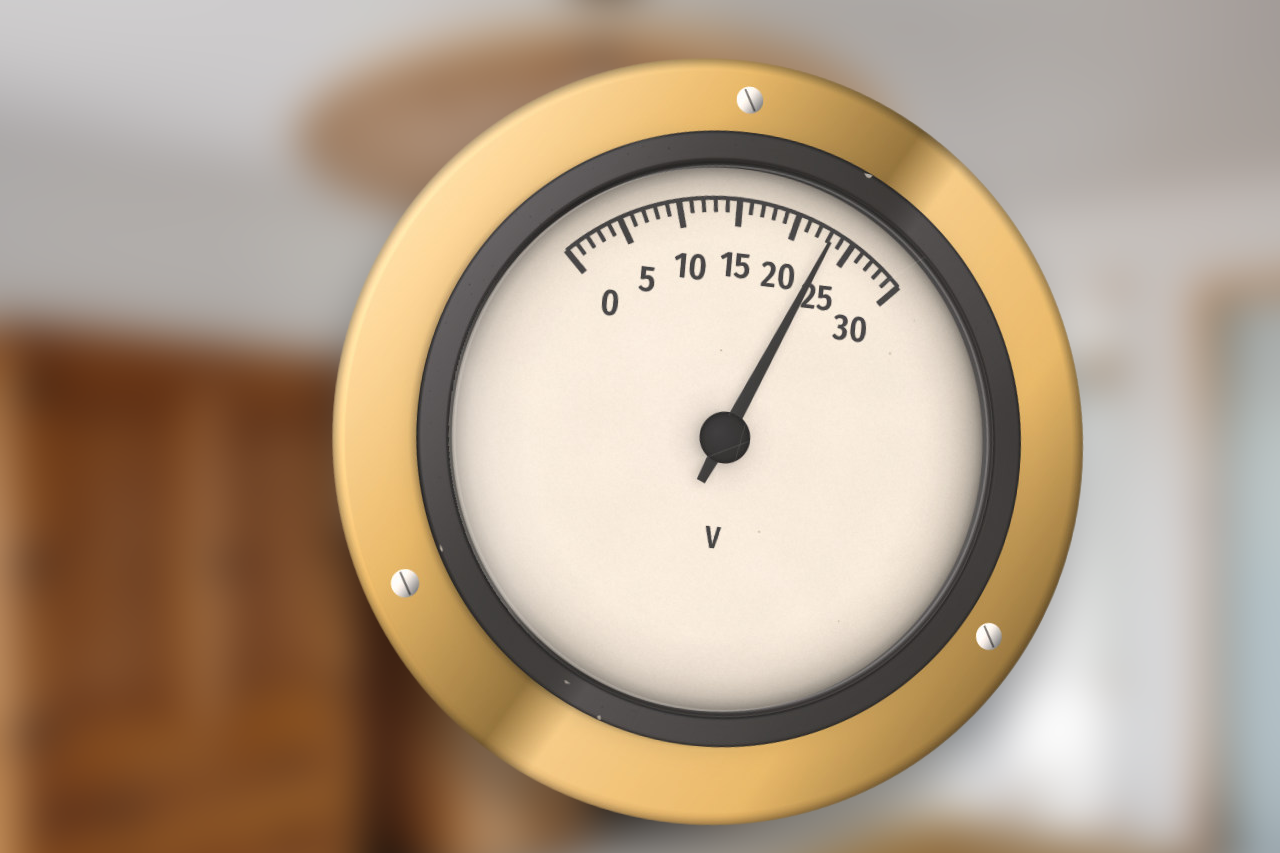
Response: 23
